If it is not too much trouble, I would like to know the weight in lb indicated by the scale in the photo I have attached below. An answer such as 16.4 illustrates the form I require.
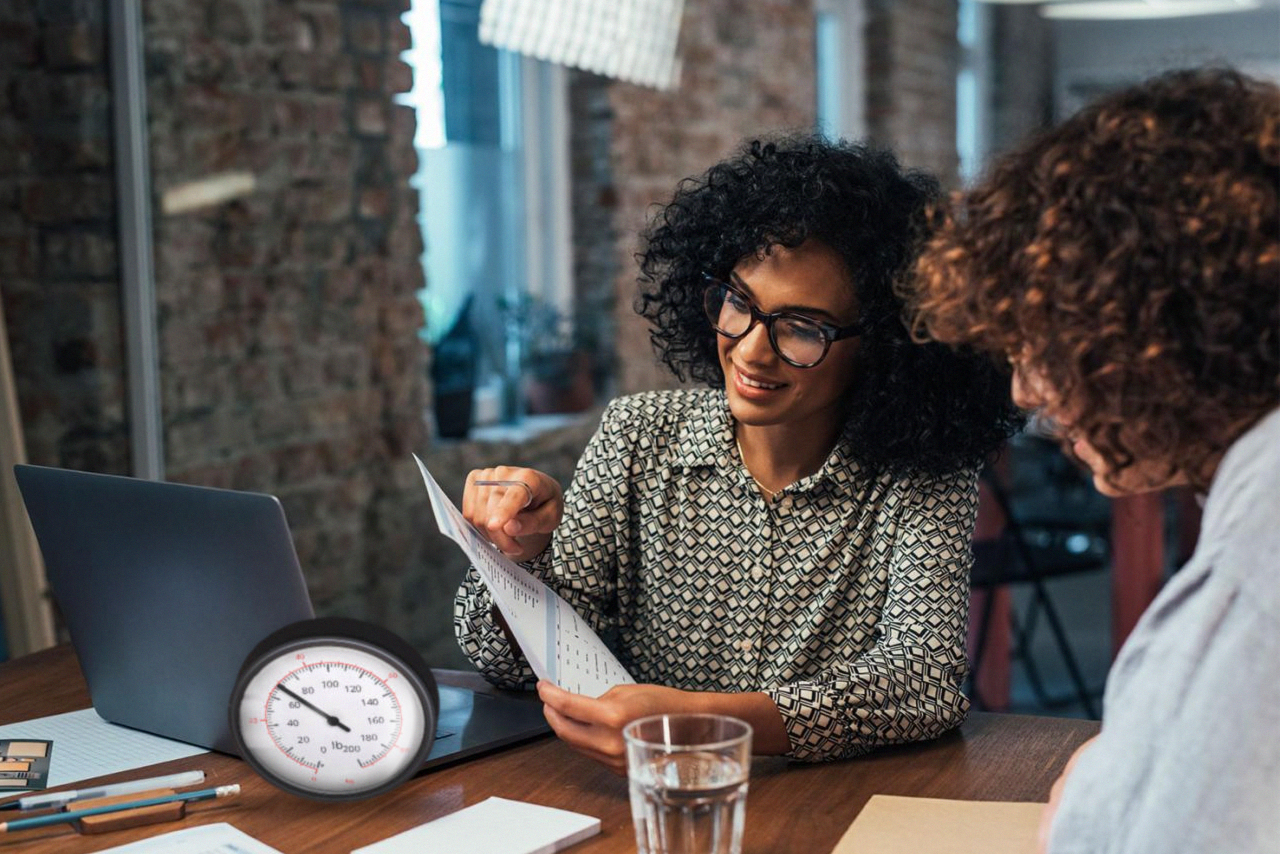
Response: 70
